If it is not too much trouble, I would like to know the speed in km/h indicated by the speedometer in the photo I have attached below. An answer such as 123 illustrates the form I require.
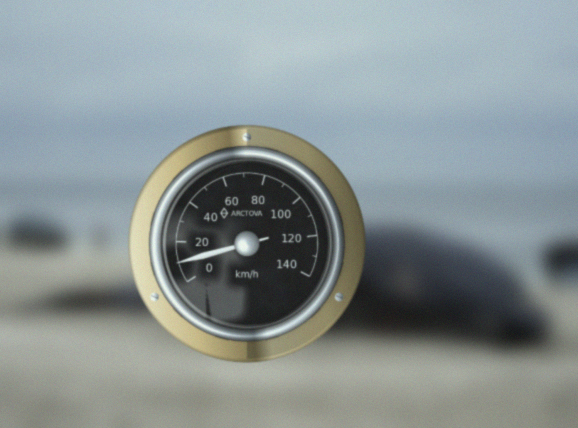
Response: 10
